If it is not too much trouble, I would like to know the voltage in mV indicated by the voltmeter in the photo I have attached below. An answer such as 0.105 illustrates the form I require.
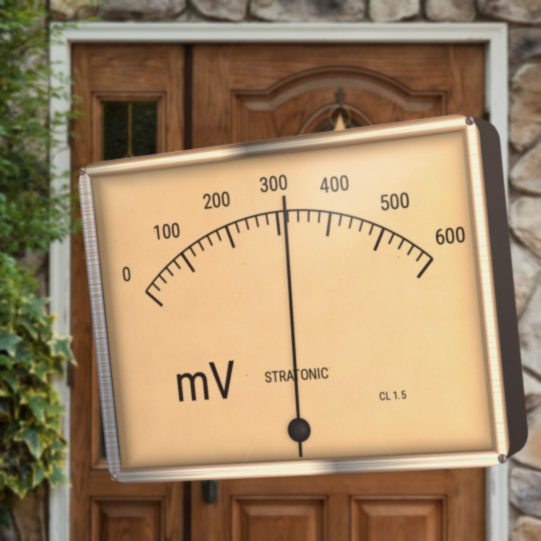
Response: 320
